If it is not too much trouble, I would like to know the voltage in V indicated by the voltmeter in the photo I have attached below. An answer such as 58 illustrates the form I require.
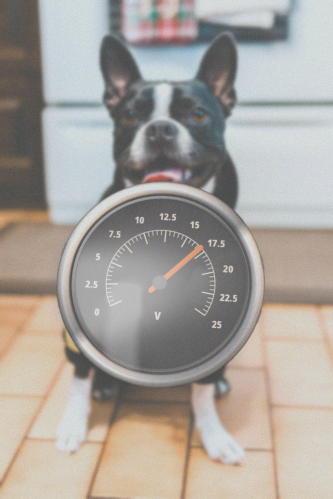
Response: 17
